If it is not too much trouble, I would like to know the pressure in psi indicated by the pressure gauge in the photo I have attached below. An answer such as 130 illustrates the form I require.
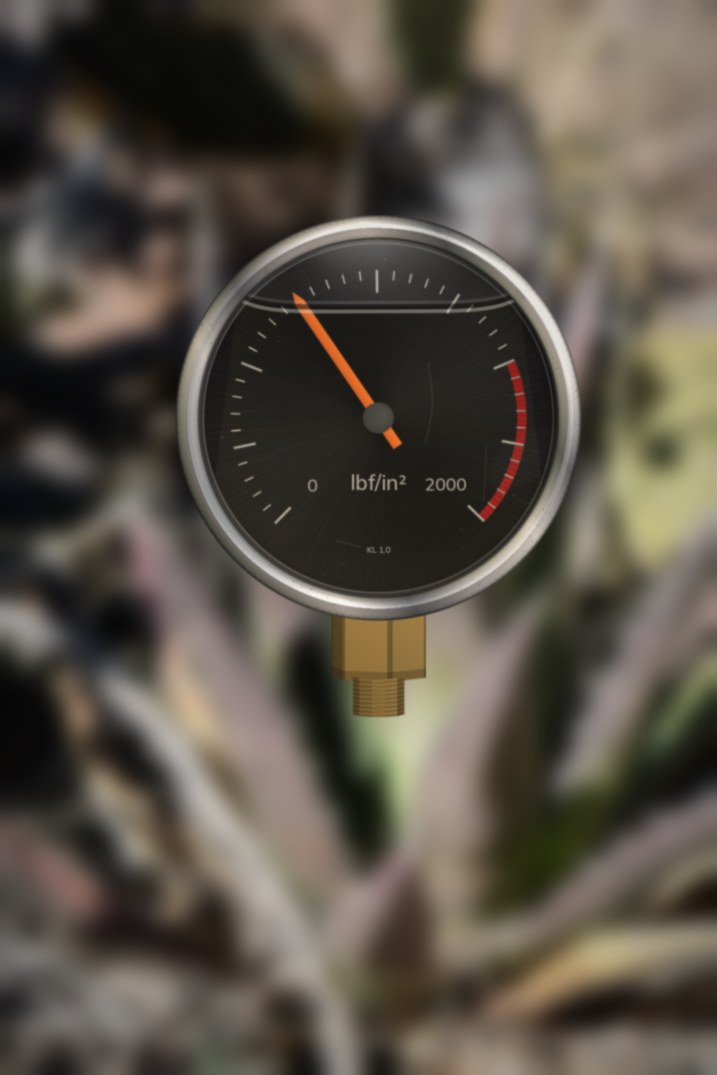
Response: 750
